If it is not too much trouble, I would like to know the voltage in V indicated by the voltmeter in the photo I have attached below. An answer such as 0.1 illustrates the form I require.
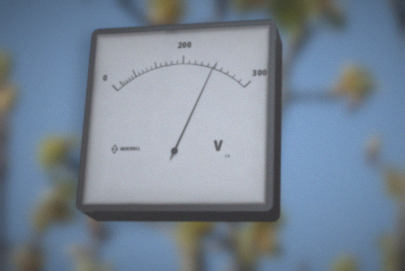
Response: 250
